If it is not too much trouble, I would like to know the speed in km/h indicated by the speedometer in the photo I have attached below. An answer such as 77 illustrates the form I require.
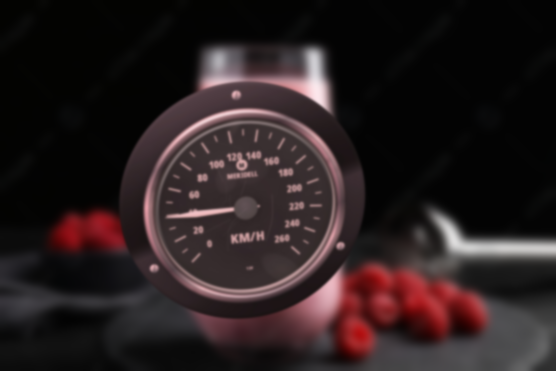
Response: 40
